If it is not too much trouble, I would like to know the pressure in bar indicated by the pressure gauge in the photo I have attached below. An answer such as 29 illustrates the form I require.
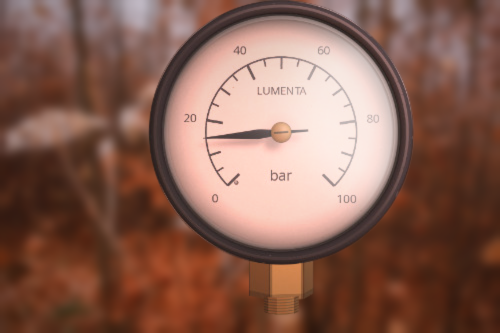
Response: 15
